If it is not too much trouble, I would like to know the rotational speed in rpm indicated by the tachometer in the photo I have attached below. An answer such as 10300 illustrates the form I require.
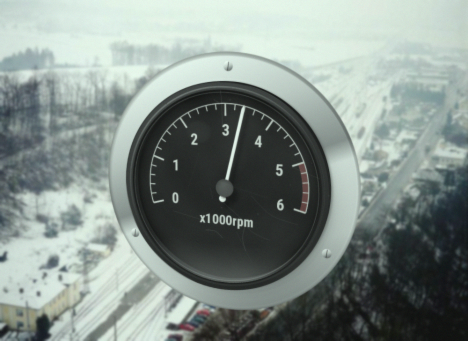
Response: 3400
